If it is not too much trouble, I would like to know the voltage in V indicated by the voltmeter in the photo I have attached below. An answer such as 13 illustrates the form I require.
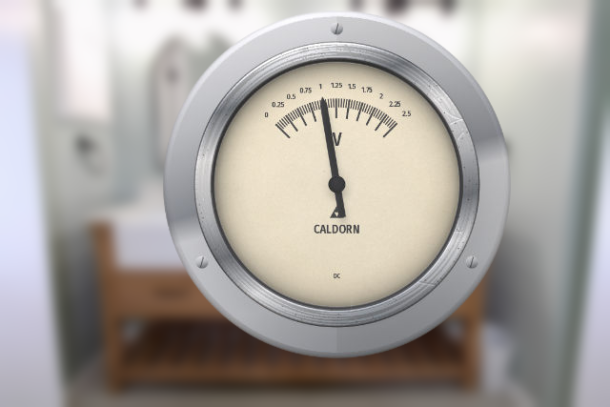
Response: 1
